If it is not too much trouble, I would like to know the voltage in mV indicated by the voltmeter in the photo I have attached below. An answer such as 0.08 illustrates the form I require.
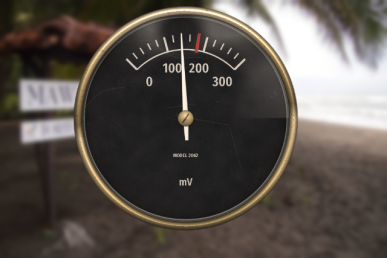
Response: 140
